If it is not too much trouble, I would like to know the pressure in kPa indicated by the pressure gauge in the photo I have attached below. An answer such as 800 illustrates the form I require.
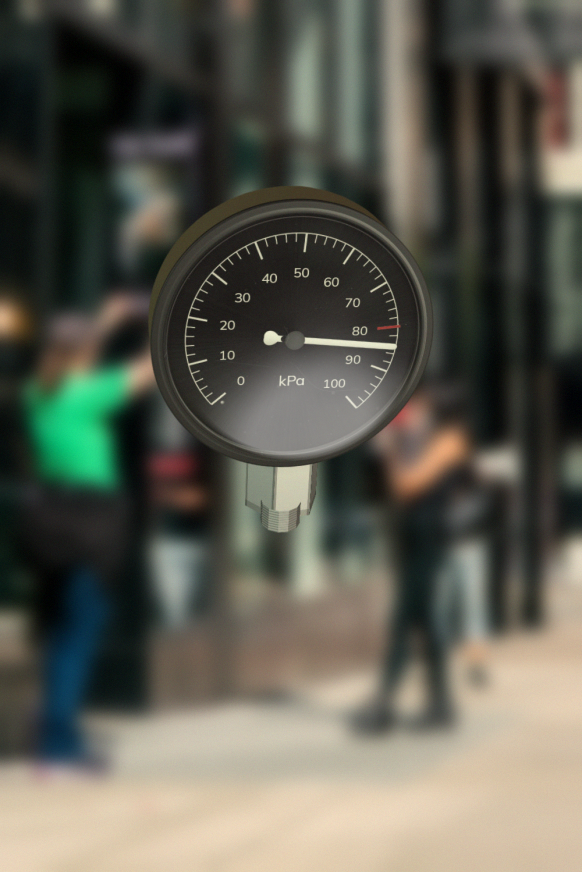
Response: 84
